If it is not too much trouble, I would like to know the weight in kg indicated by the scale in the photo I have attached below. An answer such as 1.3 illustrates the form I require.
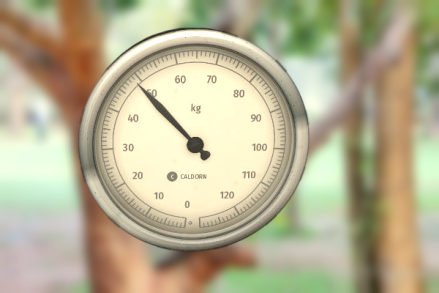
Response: 49
